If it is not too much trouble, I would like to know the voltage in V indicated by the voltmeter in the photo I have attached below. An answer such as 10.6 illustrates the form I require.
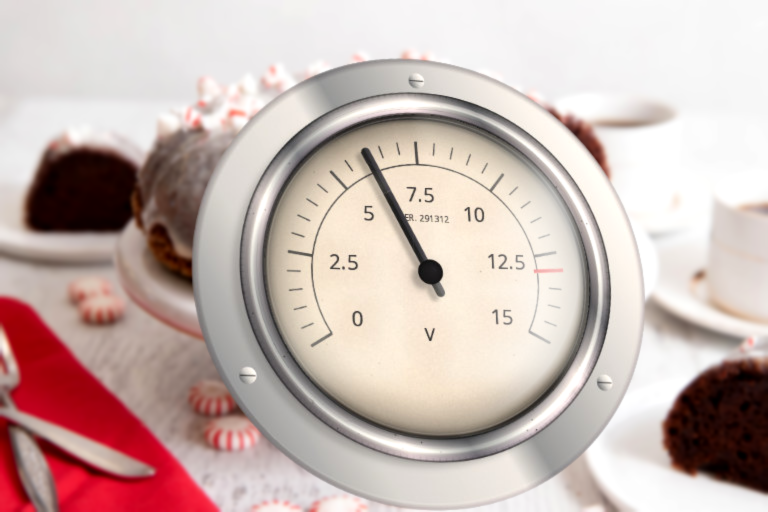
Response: 6
